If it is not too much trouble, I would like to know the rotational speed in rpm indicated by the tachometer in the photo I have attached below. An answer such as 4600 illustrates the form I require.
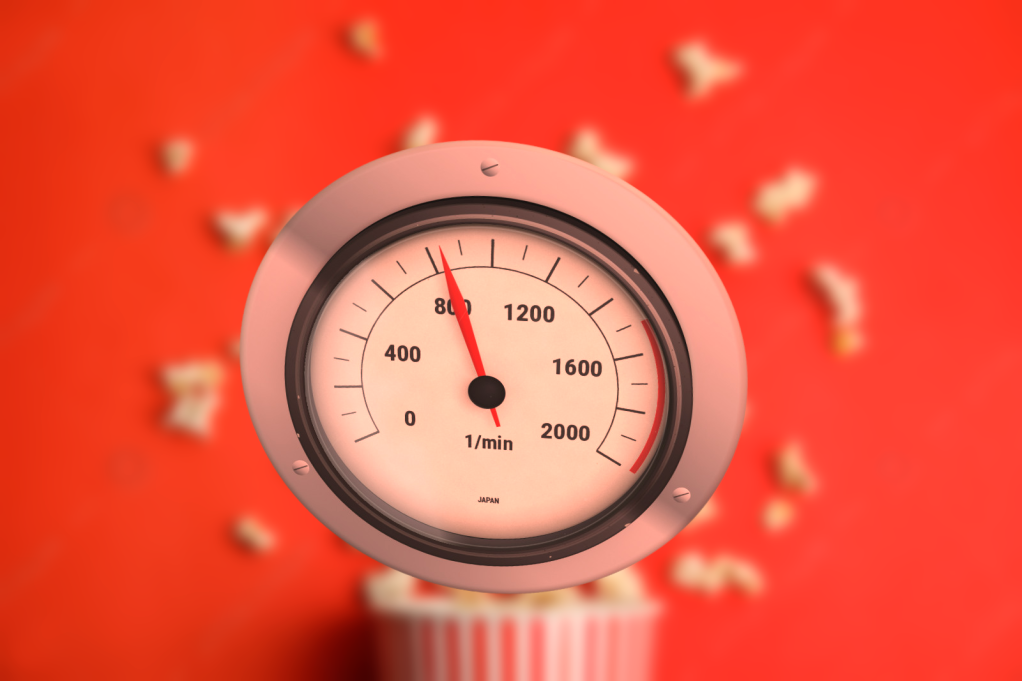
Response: 850
